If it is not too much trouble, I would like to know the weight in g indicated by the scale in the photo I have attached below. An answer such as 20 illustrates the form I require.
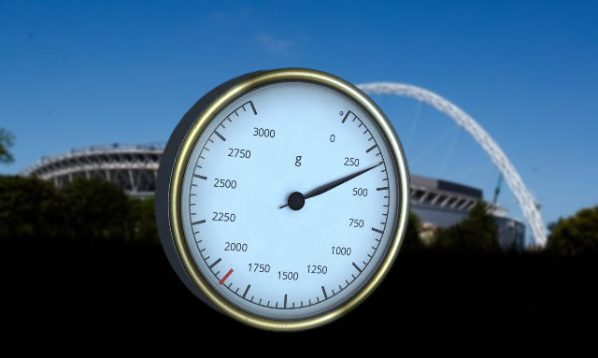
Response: 350
